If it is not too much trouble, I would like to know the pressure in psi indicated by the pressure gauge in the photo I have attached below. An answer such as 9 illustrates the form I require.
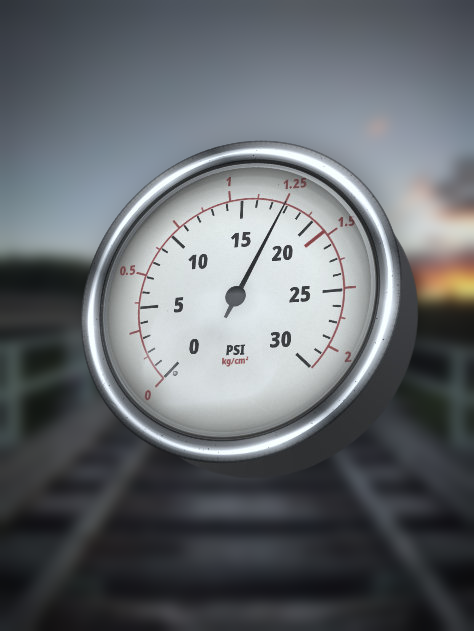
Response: 18
